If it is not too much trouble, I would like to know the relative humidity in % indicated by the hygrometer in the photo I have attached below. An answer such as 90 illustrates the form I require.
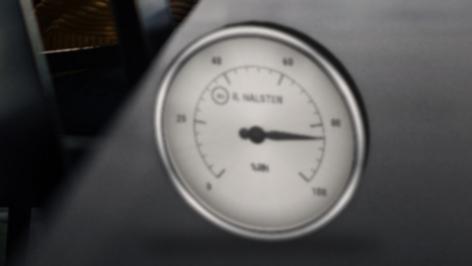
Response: 84
